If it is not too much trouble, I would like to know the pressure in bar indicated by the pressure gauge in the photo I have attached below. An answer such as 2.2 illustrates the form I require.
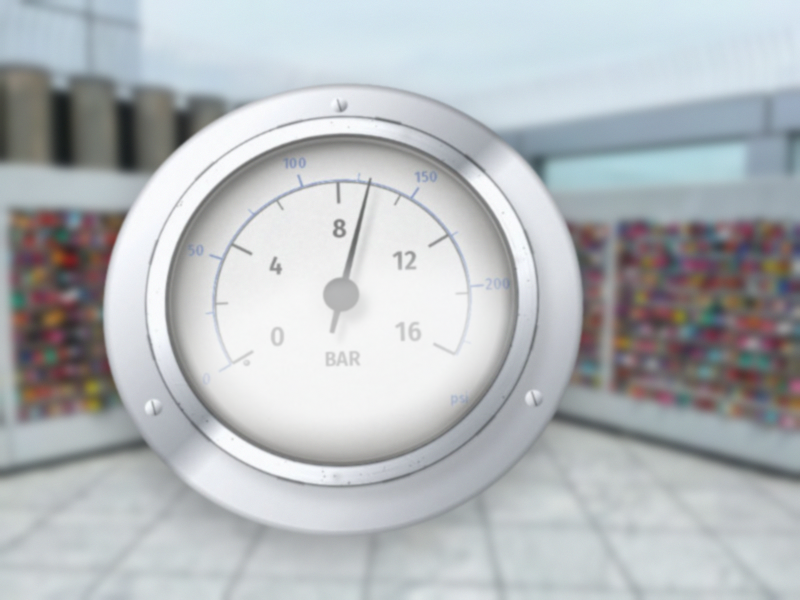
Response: 9
